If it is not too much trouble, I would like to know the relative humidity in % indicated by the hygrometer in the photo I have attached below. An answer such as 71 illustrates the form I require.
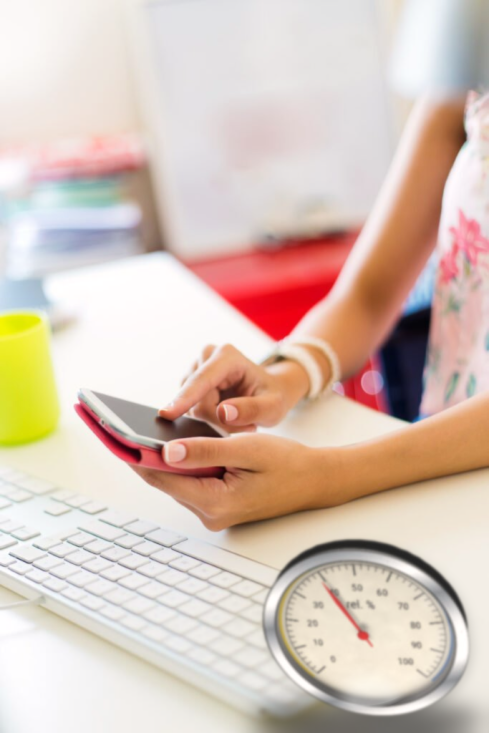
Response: 40
